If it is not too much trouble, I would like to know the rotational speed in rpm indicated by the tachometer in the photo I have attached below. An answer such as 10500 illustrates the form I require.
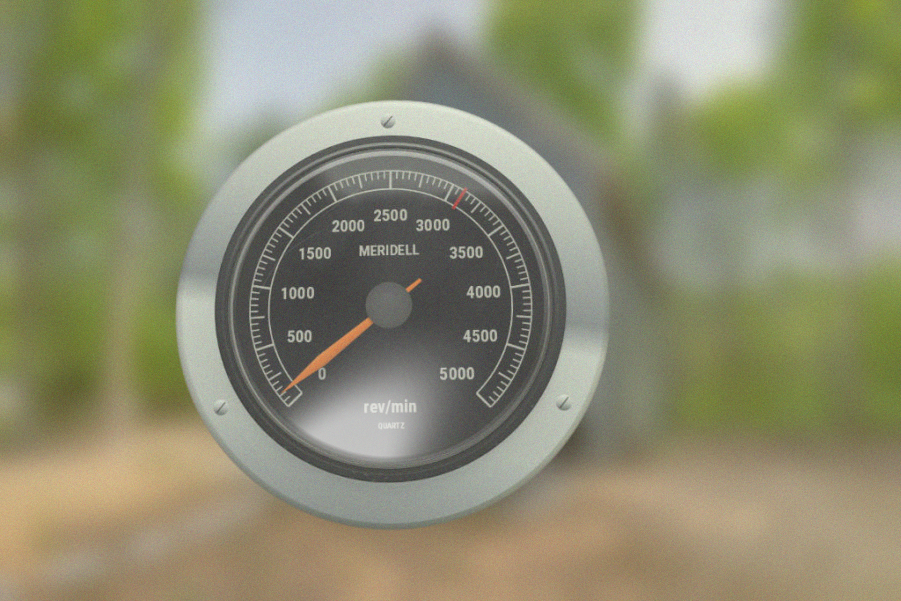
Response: 100
